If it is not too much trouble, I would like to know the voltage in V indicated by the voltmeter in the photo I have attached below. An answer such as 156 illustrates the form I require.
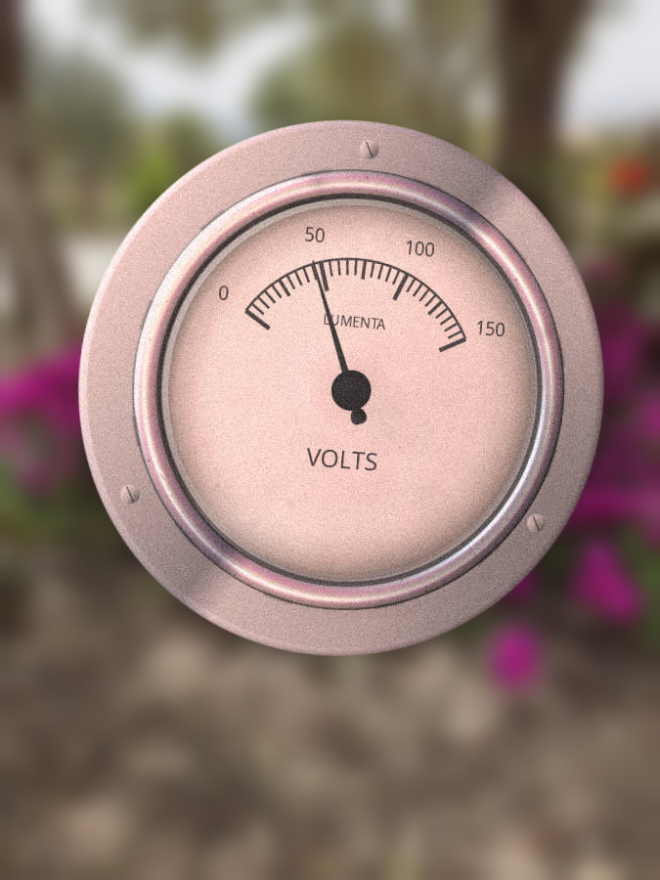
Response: 45
